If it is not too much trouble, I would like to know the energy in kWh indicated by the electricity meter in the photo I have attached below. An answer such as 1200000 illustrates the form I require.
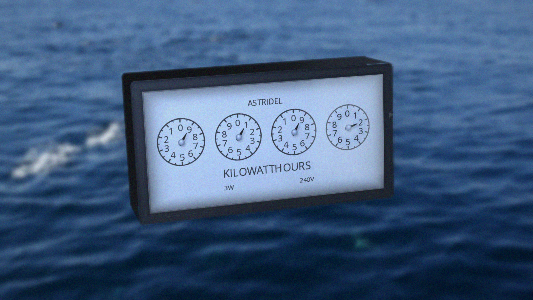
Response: 9092
